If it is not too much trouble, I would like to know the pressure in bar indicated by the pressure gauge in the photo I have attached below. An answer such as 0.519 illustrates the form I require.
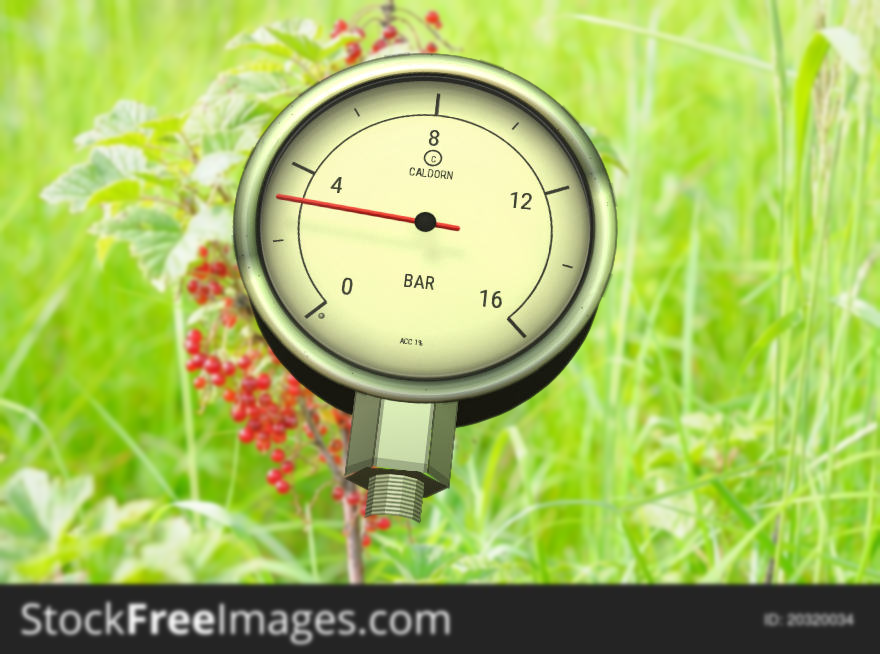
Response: 3
